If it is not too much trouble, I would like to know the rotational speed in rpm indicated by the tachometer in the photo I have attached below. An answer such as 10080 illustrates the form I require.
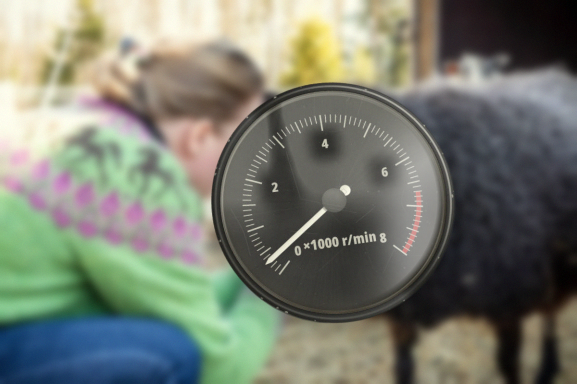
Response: 300
